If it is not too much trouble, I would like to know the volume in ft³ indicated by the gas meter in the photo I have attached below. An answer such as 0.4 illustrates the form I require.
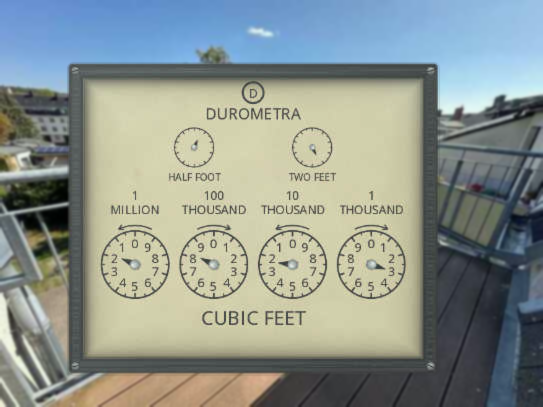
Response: 182300
